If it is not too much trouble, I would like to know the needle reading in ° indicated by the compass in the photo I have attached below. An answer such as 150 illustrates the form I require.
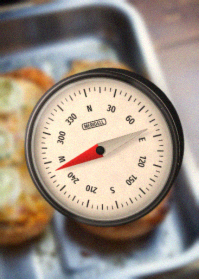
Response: 260
